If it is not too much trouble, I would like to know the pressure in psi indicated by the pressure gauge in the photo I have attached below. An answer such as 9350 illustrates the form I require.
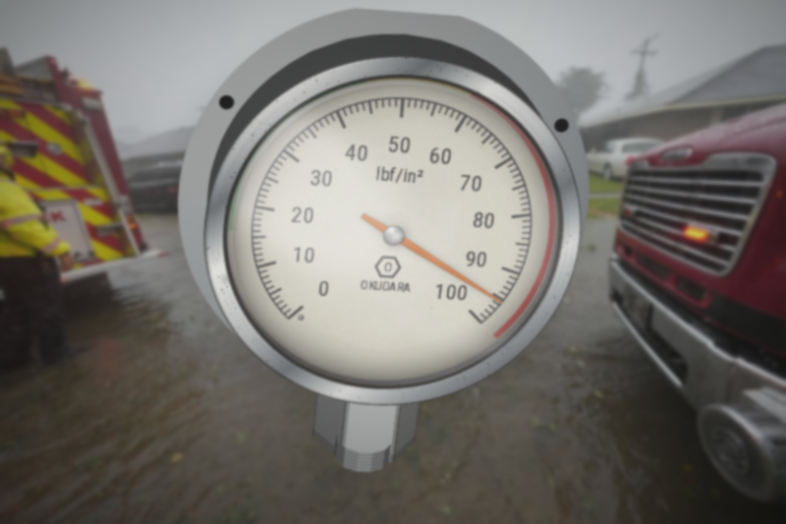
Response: 95
